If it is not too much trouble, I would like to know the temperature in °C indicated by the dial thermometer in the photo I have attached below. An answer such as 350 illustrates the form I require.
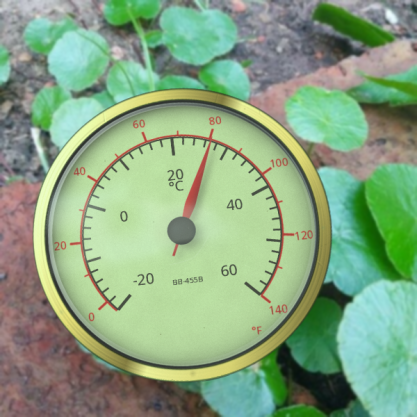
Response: 27
